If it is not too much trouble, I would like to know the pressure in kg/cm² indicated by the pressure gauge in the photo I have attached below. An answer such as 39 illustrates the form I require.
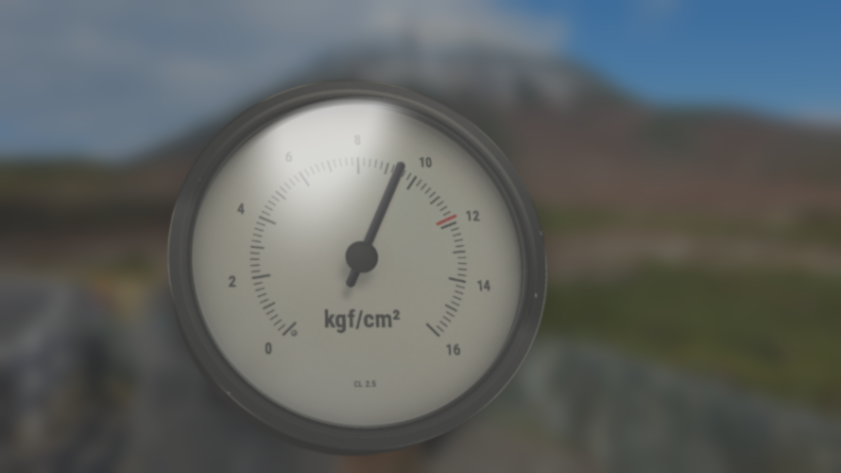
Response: 9.4
